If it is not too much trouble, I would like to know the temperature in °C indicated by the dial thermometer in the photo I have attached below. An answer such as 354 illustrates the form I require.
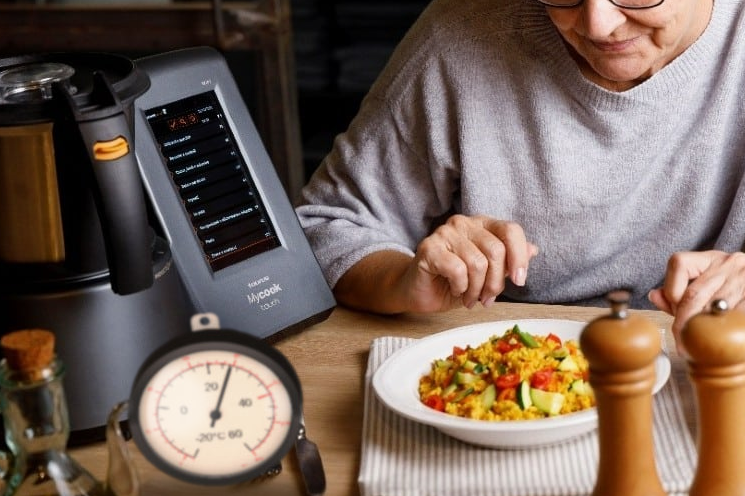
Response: 26
